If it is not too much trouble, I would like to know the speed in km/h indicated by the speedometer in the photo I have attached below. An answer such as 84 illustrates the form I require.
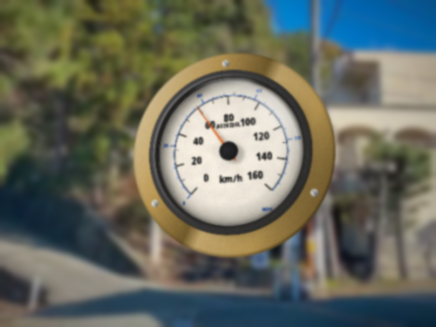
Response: 60
